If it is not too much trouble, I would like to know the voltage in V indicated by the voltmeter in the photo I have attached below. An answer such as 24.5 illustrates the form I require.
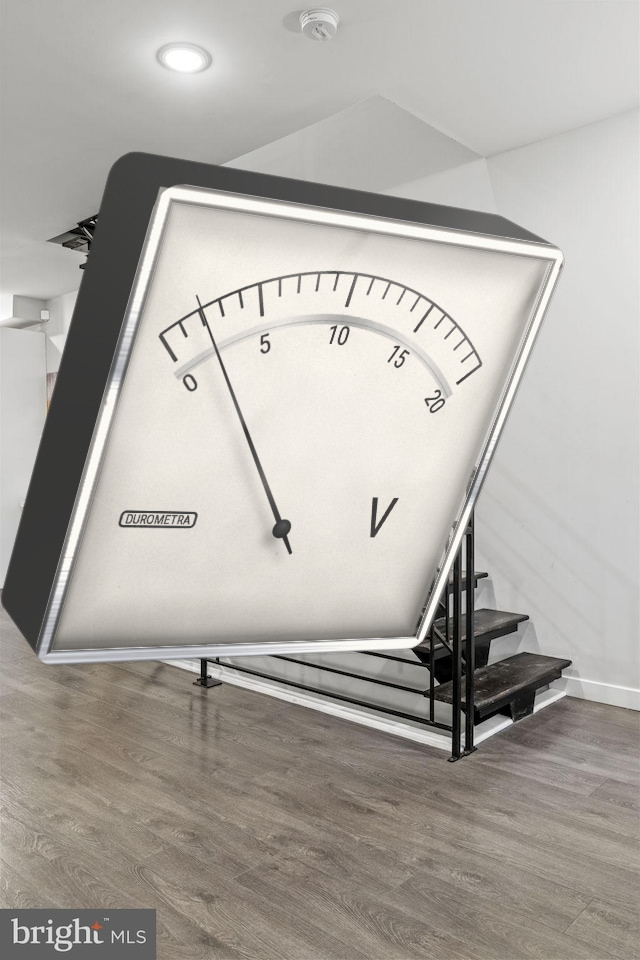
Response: 2
